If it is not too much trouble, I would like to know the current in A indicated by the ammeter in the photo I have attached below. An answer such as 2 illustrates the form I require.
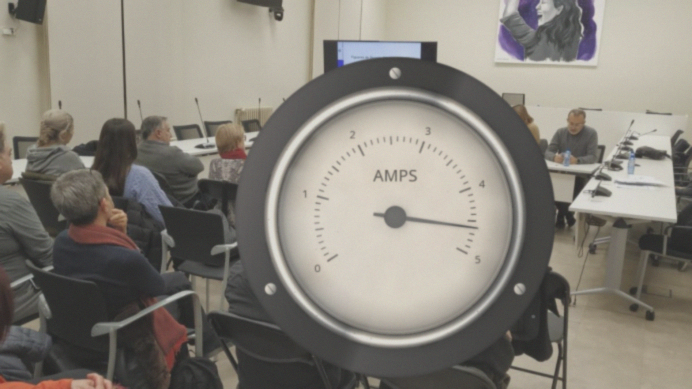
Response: 4.6
